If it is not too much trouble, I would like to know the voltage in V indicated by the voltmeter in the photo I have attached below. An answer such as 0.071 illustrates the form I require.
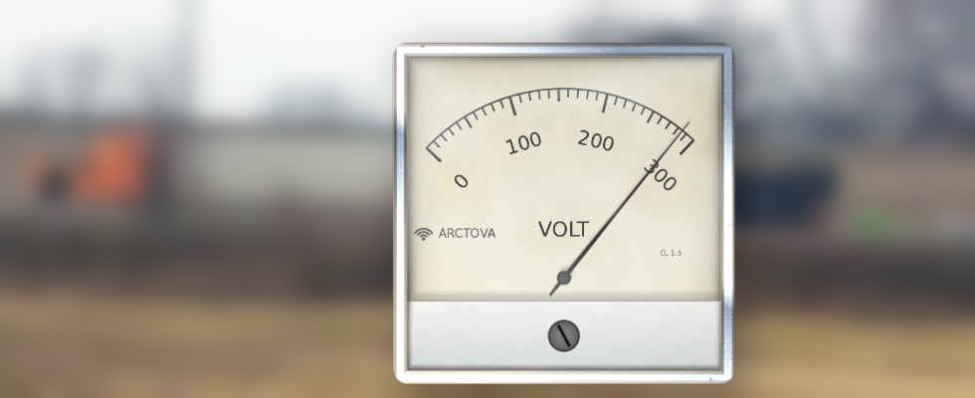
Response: 285
